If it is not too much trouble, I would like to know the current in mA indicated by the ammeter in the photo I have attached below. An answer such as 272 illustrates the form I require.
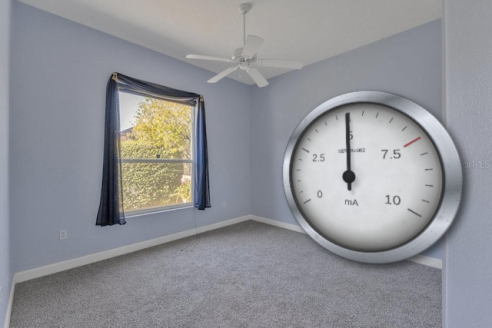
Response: 5
